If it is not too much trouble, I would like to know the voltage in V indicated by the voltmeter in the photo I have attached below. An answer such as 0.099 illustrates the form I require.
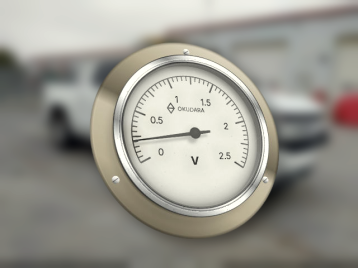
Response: 0.2
